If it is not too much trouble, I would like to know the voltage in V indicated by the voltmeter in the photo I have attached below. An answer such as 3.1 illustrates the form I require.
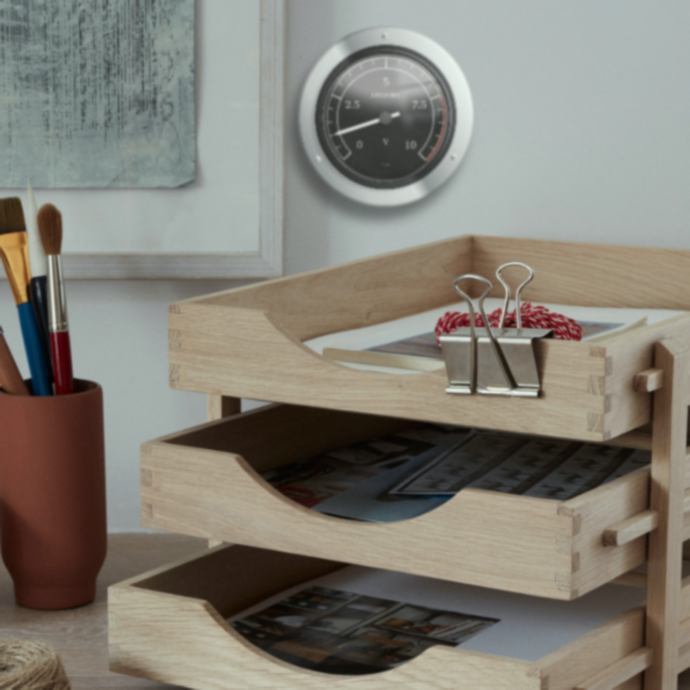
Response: 1
